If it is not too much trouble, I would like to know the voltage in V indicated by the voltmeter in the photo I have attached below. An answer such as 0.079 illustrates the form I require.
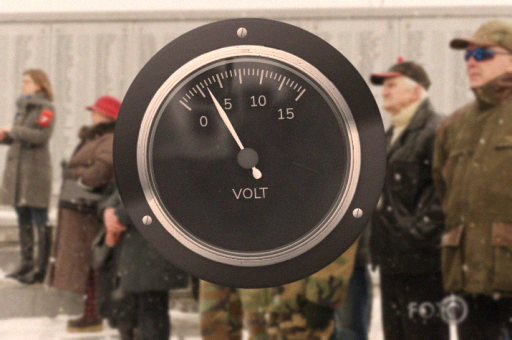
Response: 3.5
